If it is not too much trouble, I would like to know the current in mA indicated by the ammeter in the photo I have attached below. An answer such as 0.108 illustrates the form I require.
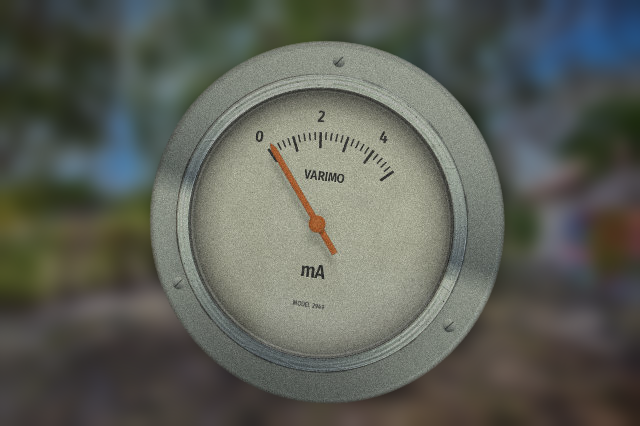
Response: 0.2
